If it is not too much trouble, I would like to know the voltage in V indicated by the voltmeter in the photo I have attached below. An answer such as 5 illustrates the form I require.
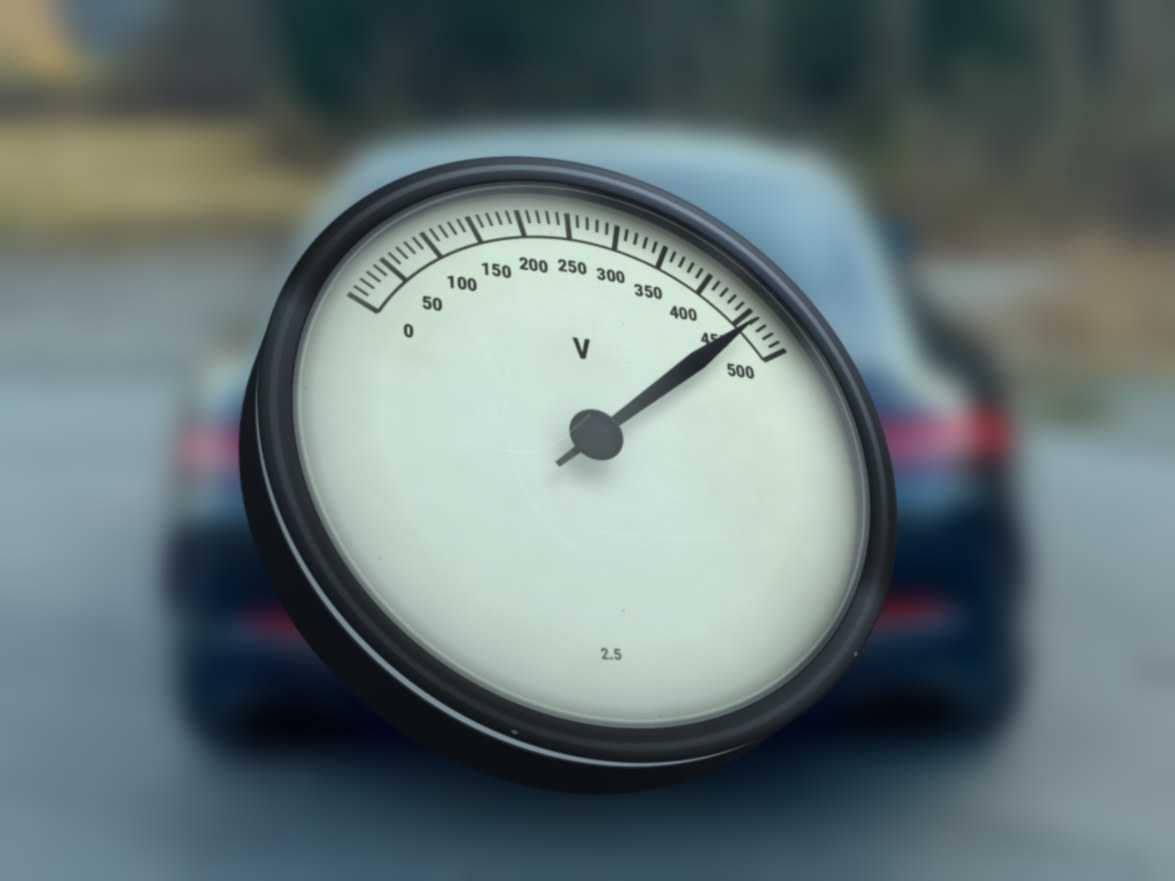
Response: 460
